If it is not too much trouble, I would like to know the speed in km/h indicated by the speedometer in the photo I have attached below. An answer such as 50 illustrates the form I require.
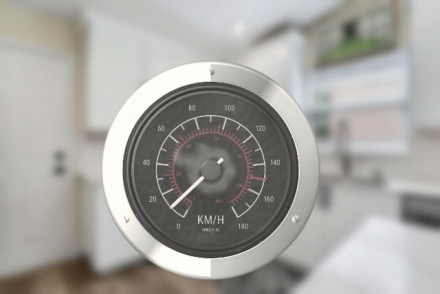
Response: 10
